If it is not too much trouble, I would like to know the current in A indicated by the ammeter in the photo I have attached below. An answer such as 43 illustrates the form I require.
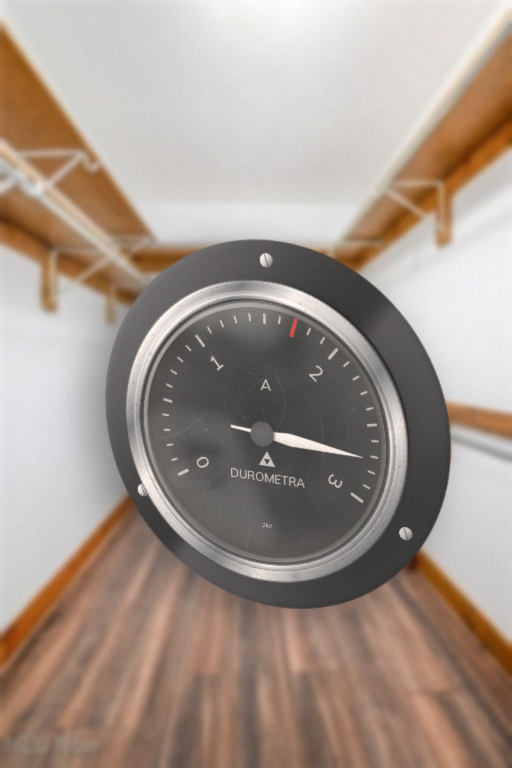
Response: 2.7
